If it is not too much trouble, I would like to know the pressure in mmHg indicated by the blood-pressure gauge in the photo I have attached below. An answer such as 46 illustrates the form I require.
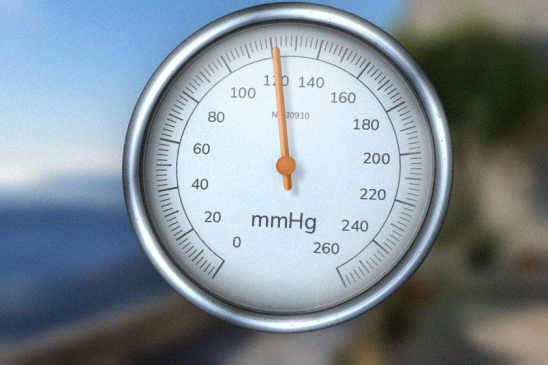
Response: 122
